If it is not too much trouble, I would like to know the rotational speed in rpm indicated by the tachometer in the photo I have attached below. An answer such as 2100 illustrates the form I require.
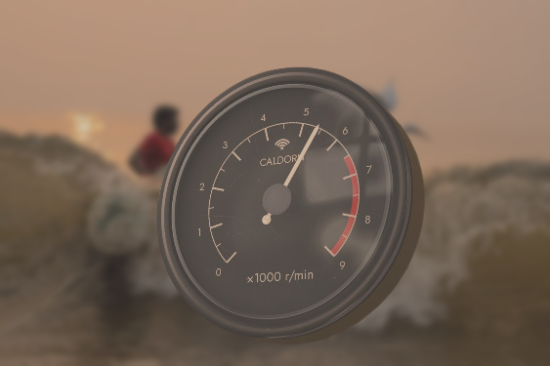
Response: 5500
